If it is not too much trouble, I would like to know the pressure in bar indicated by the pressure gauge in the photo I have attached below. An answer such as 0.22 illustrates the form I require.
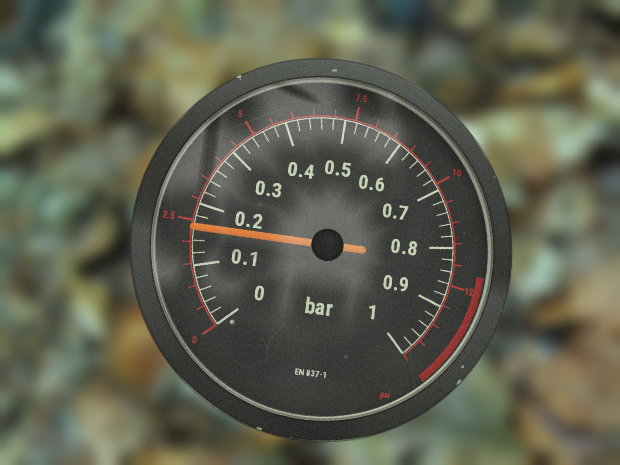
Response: 0.16
